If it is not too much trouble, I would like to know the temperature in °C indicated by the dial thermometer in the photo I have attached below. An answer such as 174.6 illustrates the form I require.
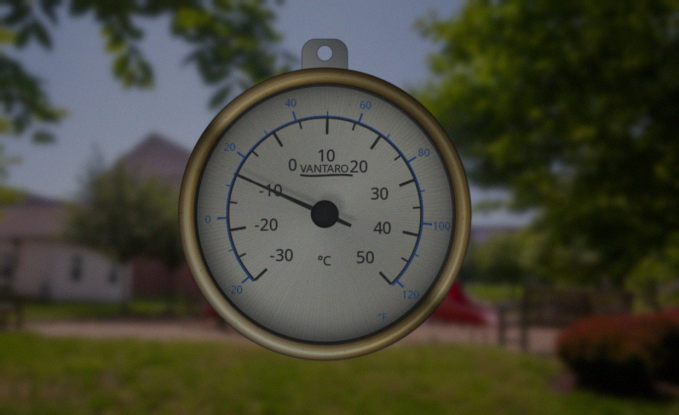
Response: -10
